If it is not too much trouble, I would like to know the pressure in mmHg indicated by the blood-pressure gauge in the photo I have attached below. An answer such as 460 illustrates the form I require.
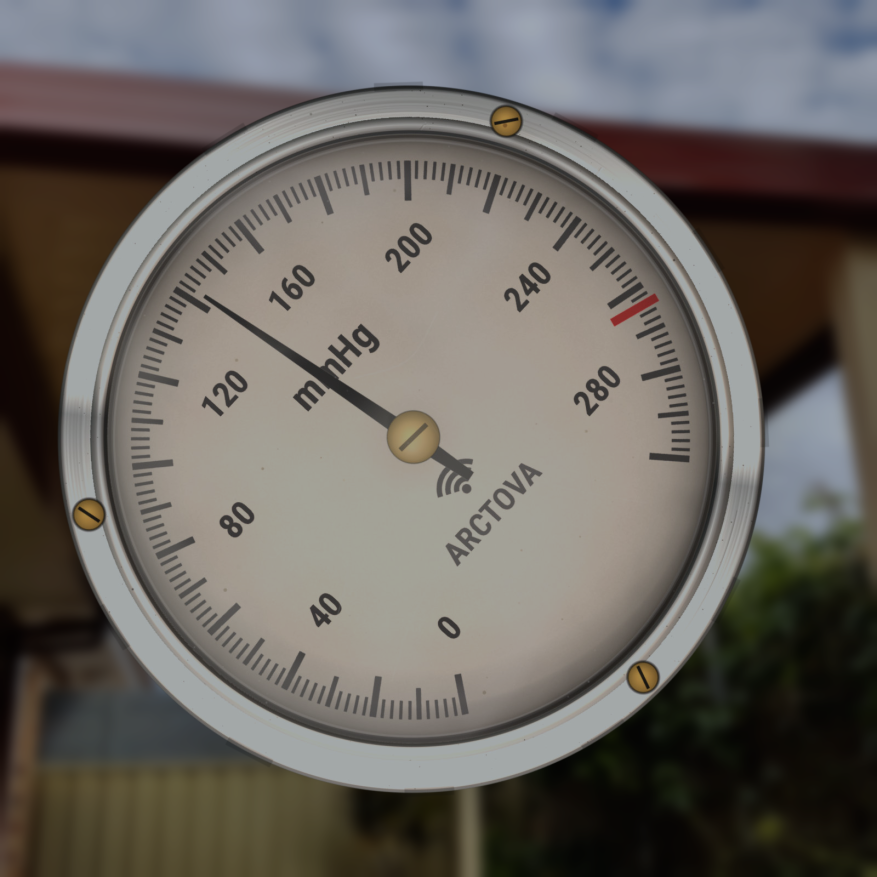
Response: 142
